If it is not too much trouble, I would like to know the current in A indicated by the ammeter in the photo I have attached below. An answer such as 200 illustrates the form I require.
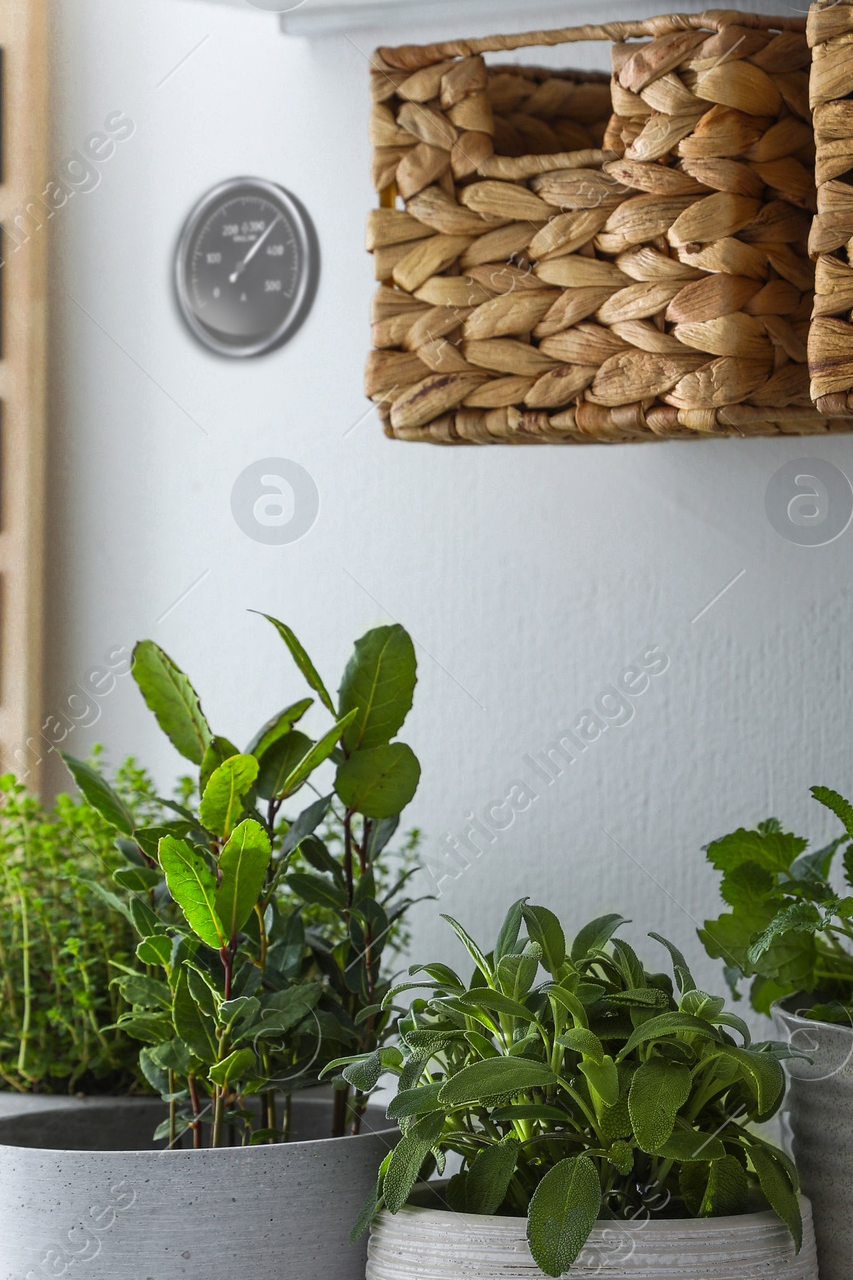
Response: 350
